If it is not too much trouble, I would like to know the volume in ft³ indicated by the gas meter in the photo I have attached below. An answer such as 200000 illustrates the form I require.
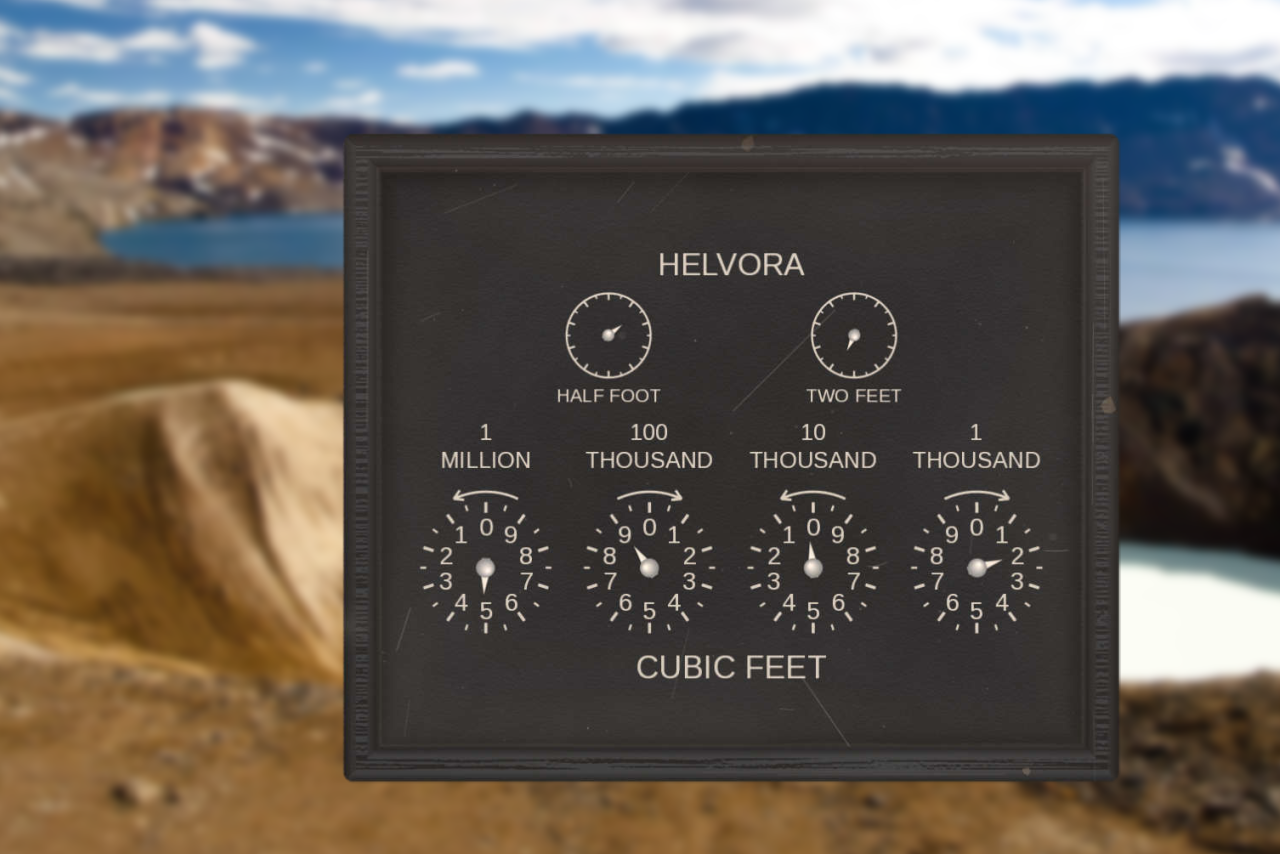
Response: 490200
